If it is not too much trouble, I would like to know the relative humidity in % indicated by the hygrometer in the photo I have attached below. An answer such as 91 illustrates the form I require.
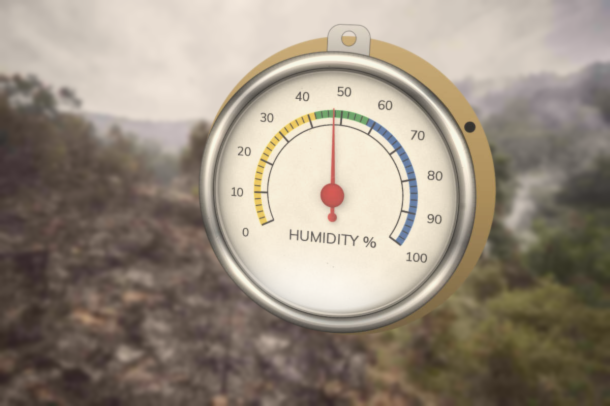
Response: 48
